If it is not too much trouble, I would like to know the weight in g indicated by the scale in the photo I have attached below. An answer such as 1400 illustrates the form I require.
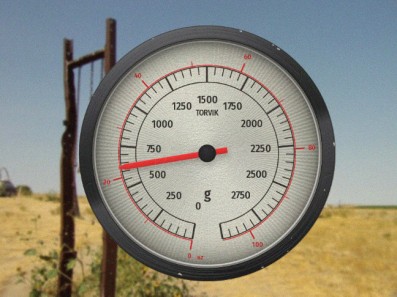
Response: 625
